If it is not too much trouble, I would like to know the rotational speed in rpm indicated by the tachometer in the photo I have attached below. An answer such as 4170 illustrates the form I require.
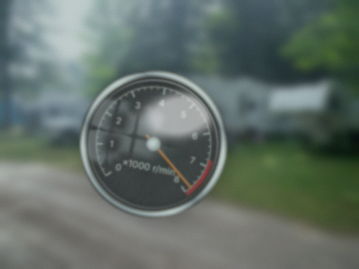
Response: 7800
